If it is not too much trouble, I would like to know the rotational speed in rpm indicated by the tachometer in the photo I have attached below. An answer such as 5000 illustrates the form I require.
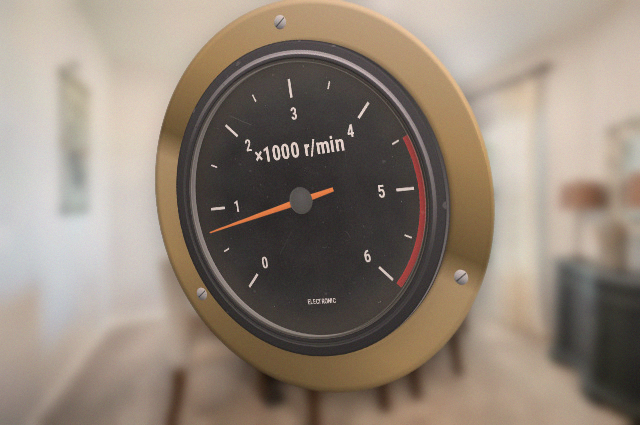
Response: 750
